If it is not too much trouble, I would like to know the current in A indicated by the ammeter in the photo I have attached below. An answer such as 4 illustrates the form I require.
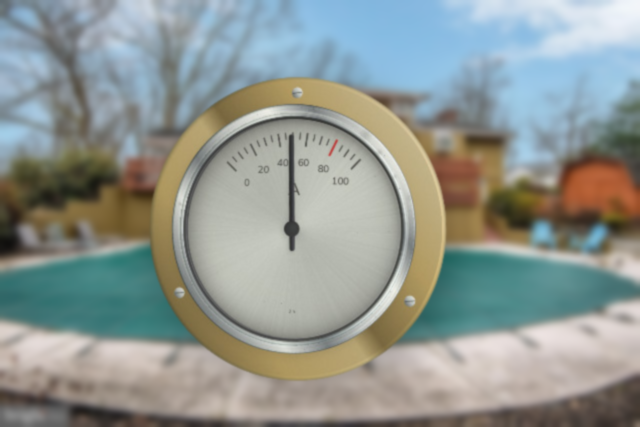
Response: 50
